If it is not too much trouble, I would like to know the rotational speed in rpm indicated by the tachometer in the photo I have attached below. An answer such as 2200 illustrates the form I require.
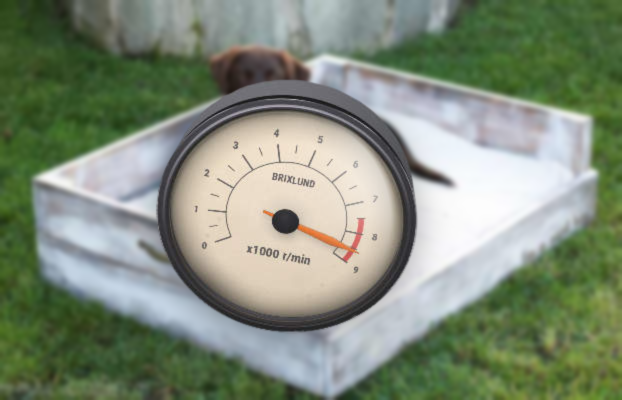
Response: 8500
